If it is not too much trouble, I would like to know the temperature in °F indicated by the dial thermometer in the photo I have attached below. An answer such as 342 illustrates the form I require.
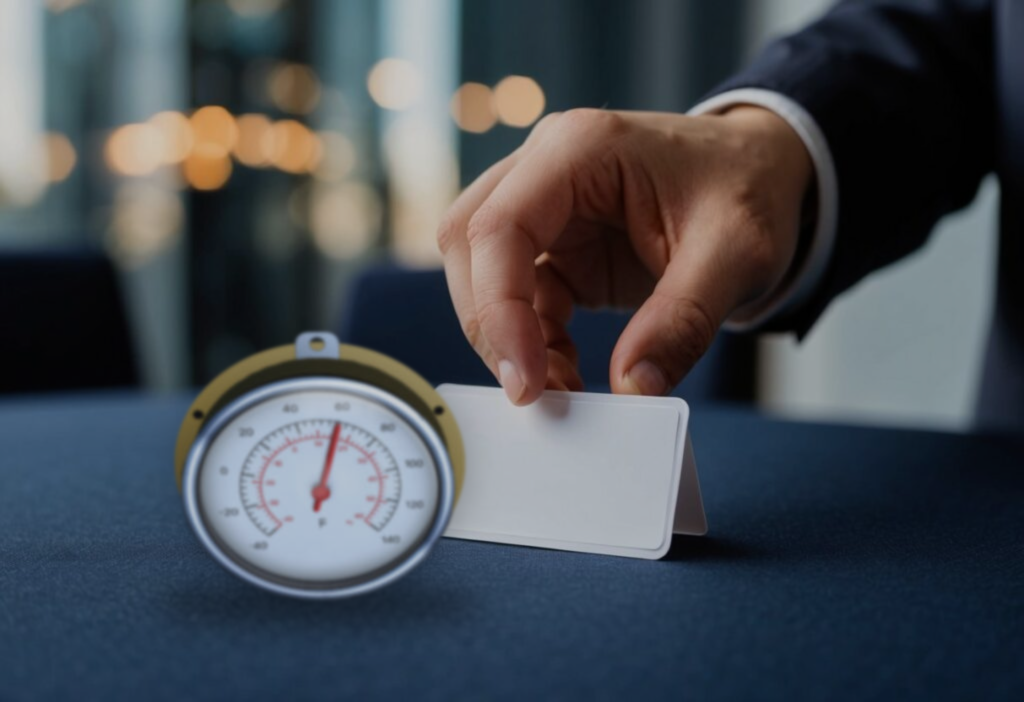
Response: 60
